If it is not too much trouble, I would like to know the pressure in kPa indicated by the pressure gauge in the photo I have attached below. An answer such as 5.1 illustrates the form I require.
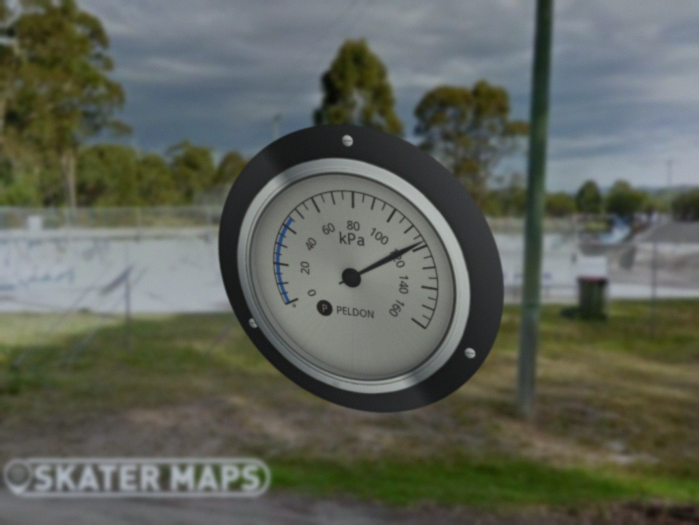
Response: 117.5
